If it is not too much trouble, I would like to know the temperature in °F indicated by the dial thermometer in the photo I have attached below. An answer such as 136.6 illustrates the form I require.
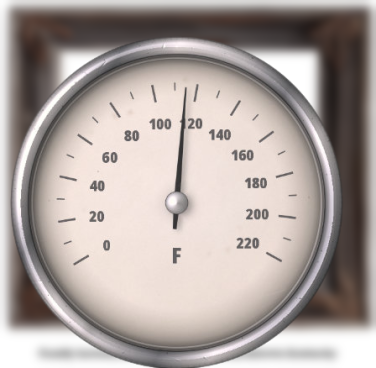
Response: 115
